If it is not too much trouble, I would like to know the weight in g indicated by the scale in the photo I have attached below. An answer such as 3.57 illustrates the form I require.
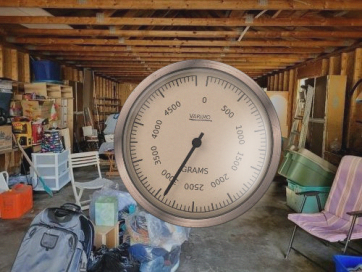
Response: 2900
